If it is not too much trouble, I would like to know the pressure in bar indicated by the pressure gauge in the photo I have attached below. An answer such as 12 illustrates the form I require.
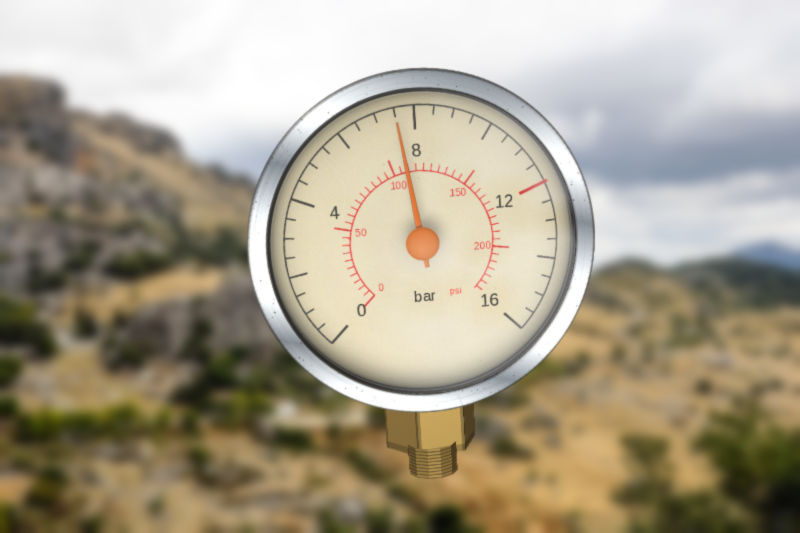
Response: 7.5
